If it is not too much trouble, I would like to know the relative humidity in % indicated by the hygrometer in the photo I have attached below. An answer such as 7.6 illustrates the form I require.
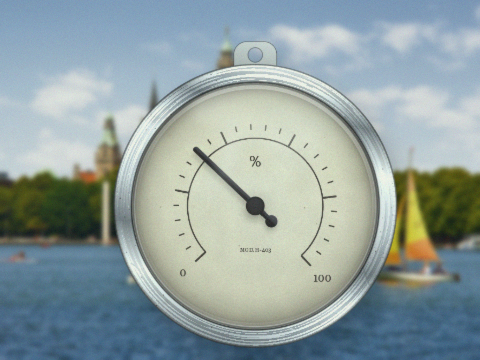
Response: 32
